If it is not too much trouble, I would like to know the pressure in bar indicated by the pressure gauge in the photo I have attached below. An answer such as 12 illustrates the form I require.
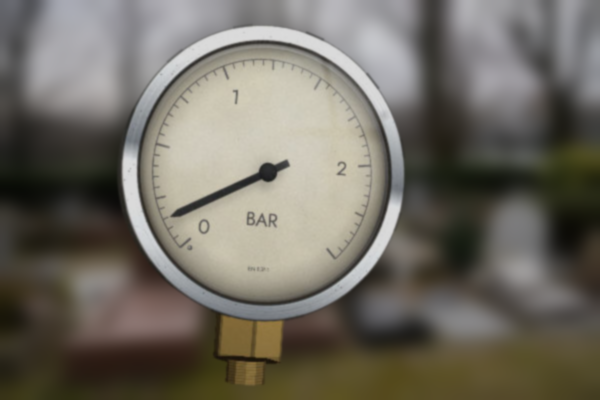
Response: 0.15
